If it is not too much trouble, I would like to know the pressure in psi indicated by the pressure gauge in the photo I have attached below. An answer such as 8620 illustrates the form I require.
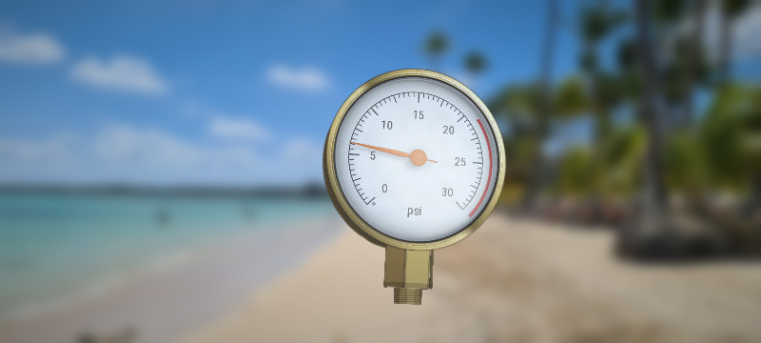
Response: 6
